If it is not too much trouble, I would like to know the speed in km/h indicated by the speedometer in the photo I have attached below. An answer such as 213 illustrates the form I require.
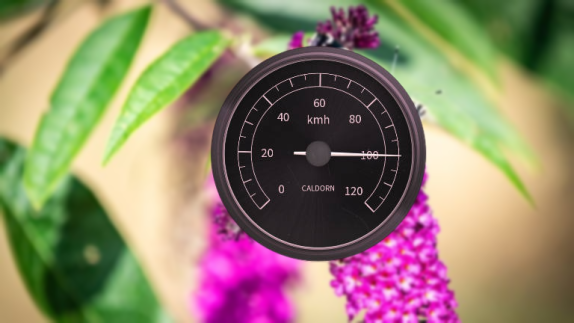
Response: 100
